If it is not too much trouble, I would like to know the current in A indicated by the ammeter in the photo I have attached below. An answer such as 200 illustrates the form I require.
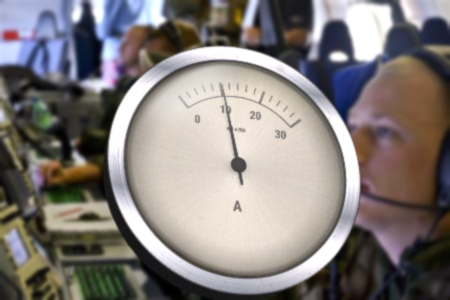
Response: 10
